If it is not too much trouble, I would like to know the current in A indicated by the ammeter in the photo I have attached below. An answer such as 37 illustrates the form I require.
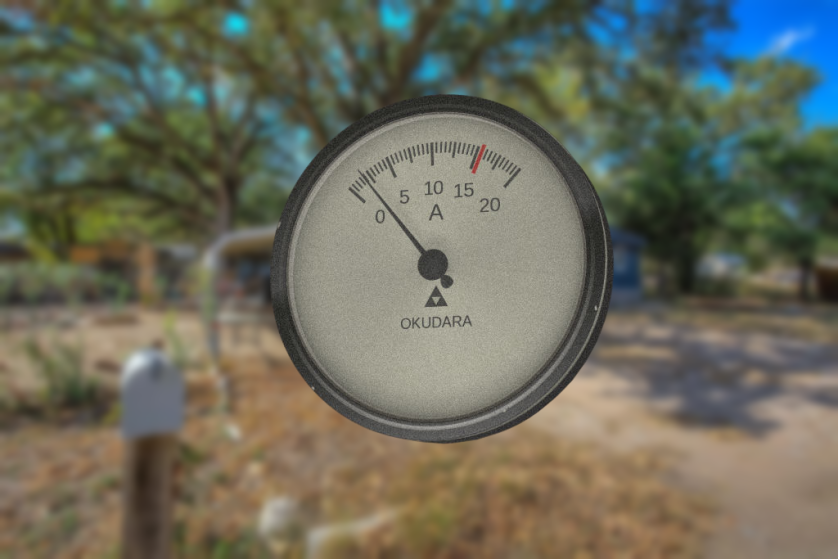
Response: 2
